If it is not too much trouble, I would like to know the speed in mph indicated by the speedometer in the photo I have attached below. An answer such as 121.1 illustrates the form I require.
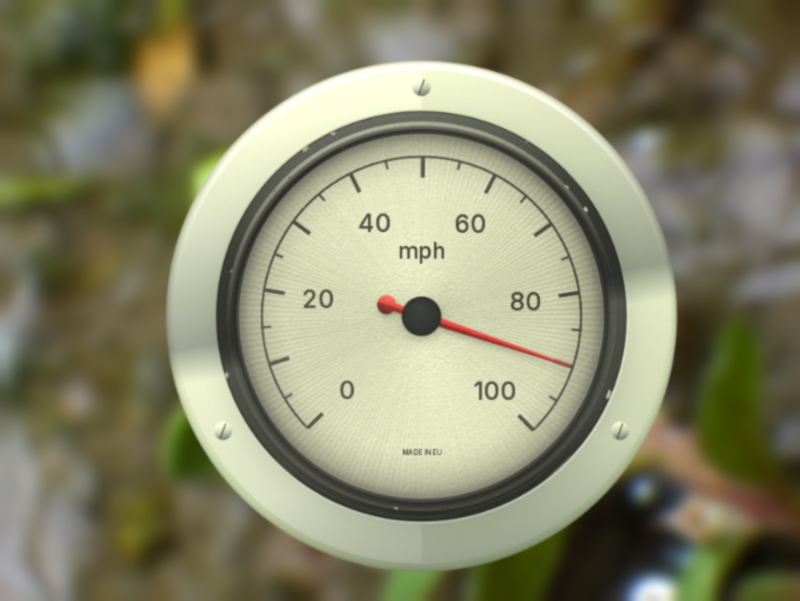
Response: 90
